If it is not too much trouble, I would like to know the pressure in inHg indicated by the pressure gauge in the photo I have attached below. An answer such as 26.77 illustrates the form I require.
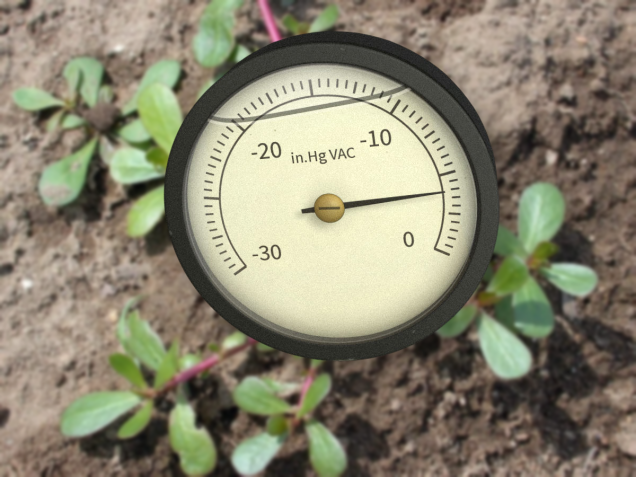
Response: -4
